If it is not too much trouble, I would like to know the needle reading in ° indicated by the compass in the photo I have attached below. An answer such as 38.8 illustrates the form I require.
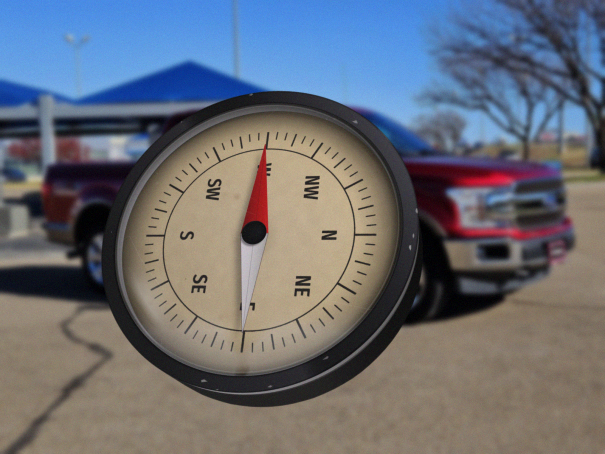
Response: 270
